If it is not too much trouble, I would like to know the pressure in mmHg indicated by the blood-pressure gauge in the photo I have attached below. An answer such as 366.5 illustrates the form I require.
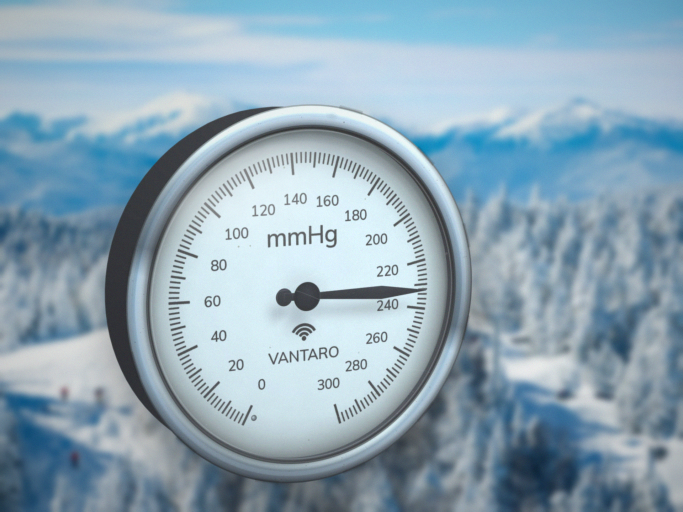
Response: 232
